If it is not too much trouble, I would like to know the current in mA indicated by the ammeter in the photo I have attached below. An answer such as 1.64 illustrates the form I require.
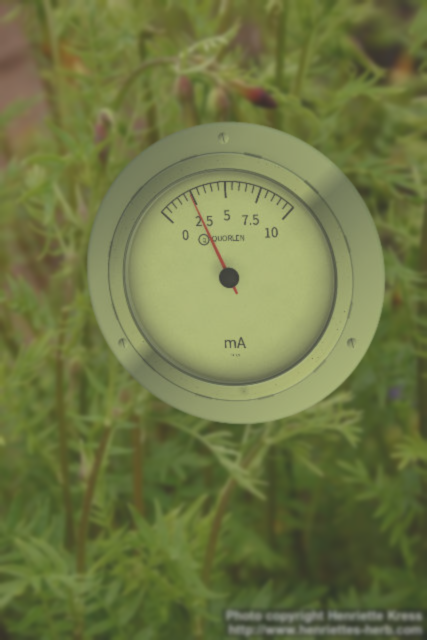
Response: 2.5
